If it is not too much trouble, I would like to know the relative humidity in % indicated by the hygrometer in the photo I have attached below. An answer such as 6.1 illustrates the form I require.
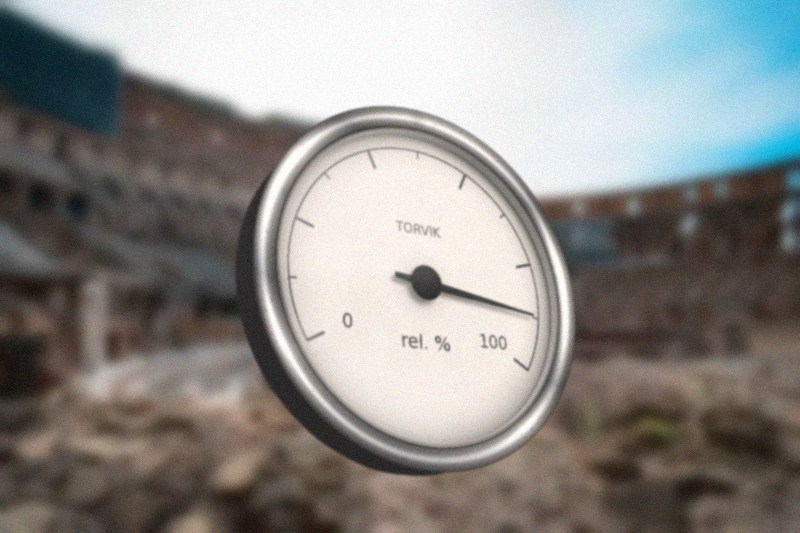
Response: 90
